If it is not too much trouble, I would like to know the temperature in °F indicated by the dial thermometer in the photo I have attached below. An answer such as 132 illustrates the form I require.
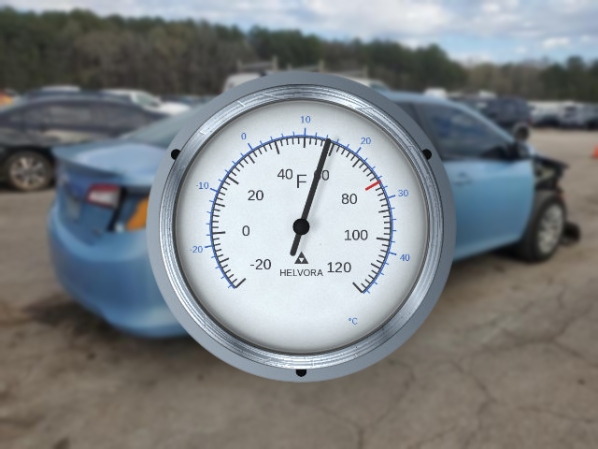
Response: 58
